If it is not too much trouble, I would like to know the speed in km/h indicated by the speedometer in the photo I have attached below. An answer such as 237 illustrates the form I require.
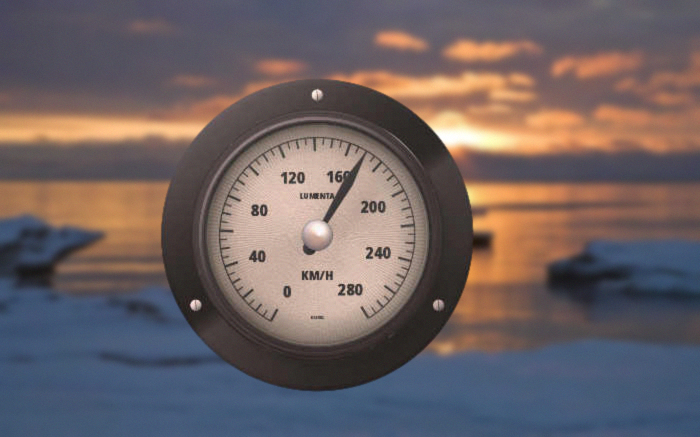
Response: 170
